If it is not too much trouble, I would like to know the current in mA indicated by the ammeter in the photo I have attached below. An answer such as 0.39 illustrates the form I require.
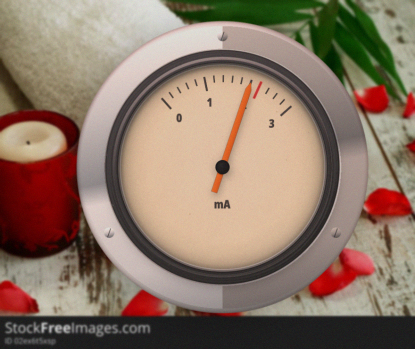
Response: 2
